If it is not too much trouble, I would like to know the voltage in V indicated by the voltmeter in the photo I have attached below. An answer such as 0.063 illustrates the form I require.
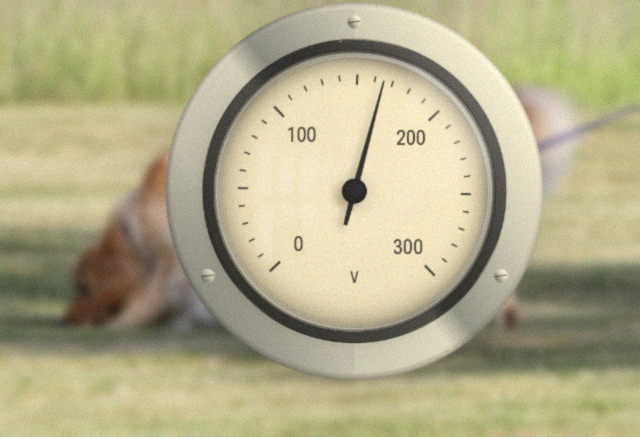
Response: 165
